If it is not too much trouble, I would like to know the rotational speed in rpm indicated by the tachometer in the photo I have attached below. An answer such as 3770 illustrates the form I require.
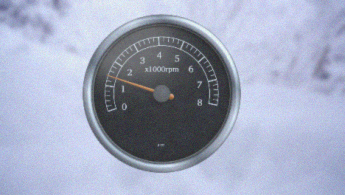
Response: 1400
